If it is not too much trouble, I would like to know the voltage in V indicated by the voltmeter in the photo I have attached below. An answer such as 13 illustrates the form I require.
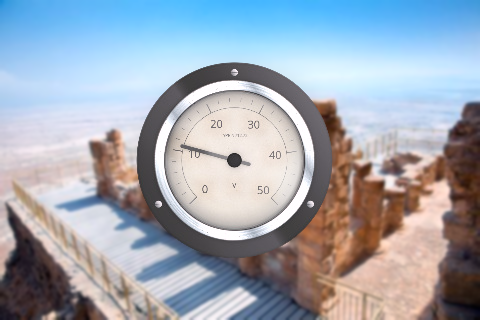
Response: 11
